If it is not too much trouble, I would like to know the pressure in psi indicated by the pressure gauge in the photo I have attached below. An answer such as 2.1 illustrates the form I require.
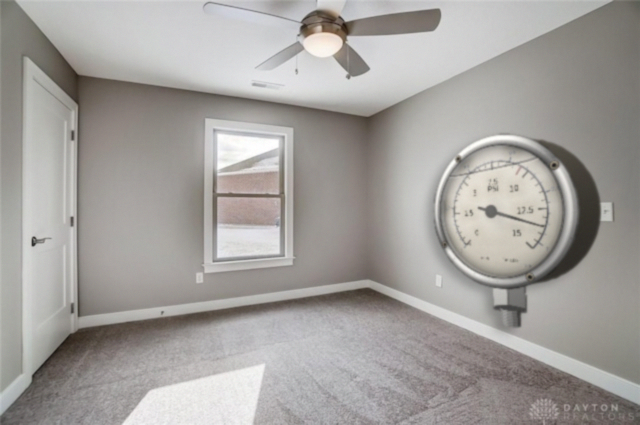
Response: 13.5
